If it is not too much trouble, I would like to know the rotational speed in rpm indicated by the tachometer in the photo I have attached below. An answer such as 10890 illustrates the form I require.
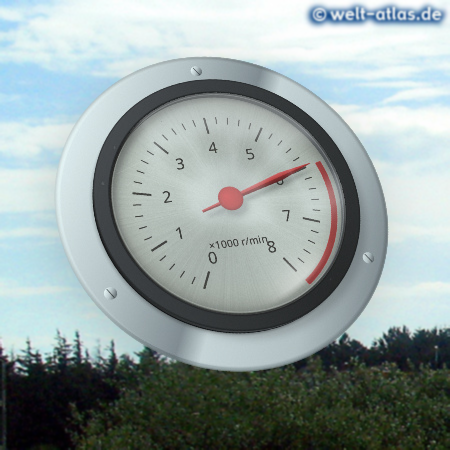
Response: 6000
